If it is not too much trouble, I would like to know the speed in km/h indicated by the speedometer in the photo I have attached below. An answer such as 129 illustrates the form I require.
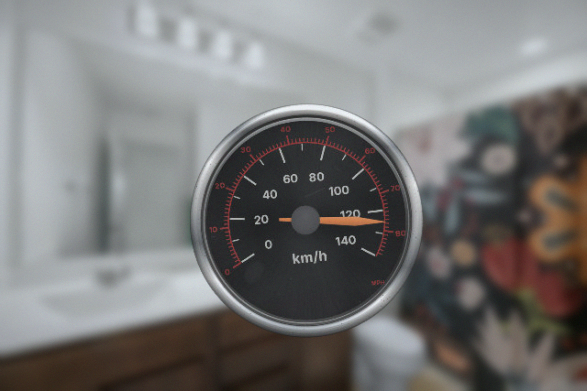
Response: 125
